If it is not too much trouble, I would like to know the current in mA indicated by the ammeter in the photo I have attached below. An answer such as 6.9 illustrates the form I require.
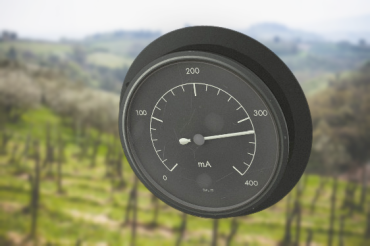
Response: 320
